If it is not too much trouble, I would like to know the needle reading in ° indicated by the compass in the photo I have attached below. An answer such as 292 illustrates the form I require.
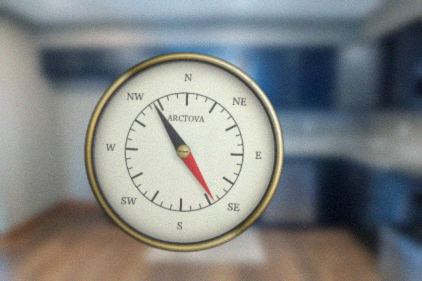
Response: 145
